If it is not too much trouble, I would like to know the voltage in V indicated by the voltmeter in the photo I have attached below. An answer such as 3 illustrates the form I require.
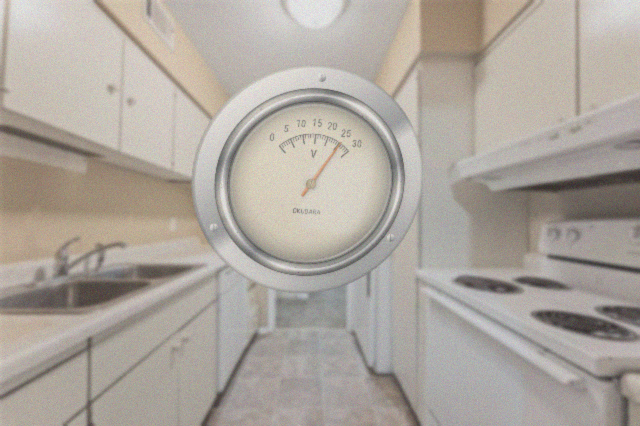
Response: 25
